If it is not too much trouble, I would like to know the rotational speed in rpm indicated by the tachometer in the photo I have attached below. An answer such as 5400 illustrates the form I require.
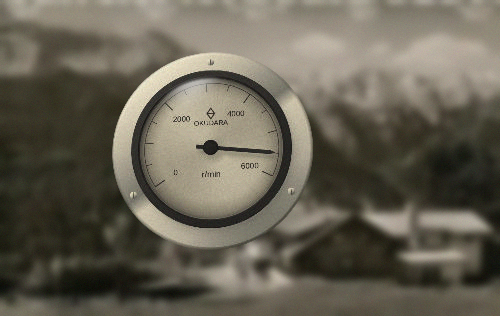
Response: 5500
